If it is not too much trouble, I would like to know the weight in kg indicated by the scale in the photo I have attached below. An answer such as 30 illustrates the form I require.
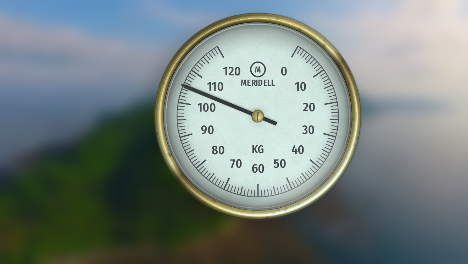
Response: 105
